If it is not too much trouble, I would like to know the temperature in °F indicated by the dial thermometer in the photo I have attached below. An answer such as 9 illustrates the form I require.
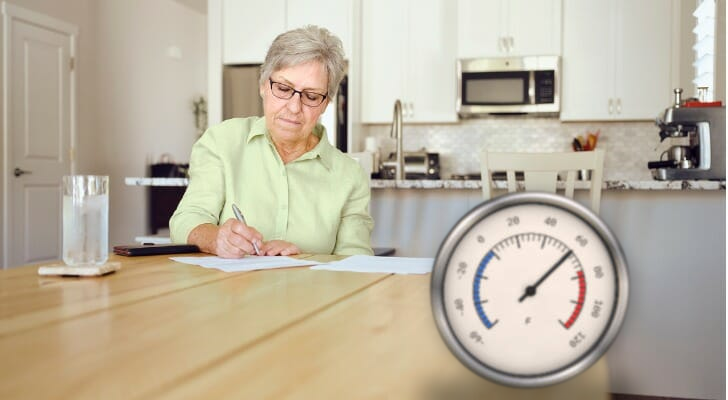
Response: 60
